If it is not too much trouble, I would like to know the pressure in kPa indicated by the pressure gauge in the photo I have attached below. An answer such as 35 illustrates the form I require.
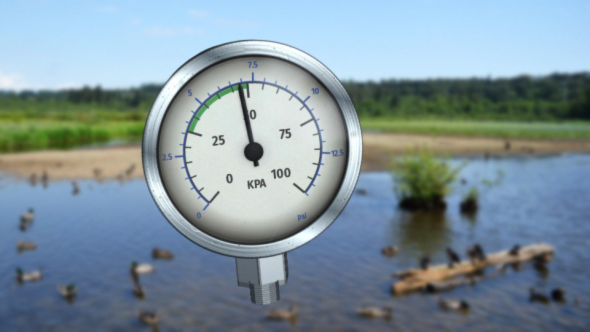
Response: 47.5
